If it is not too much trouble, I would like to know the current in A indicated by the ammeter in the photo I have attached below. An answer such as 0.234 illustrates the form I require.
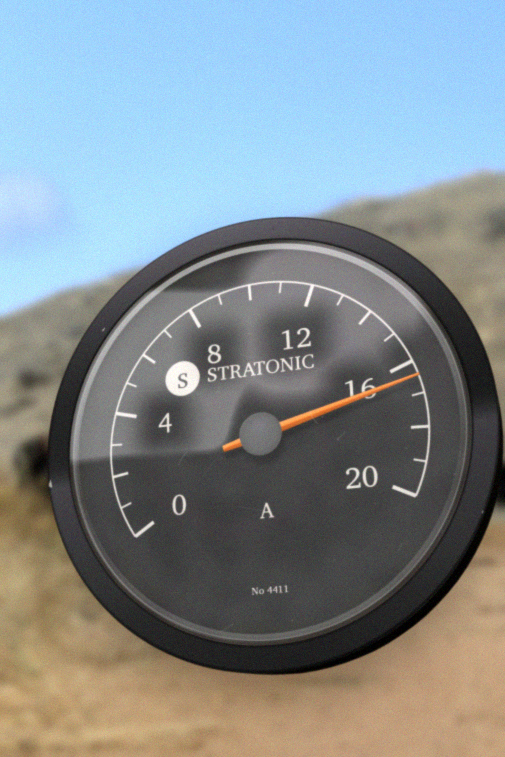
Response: 16.5
